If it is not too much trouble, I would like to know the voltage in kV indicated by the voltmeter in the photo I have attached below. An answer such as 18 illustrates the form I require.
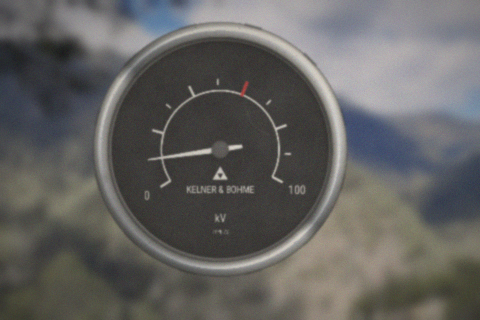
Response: 10
